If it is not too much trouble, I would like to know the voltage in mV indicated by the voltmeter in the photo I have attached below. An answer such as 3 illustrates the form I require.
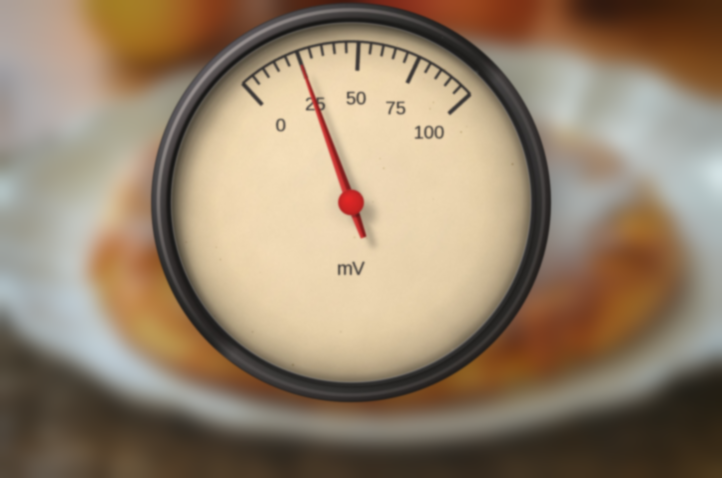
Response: 25
